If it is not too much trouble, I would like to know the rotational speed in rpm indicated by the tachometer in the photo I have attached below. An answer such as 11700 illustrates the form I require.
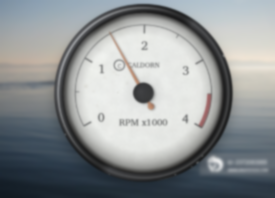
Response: 1500
